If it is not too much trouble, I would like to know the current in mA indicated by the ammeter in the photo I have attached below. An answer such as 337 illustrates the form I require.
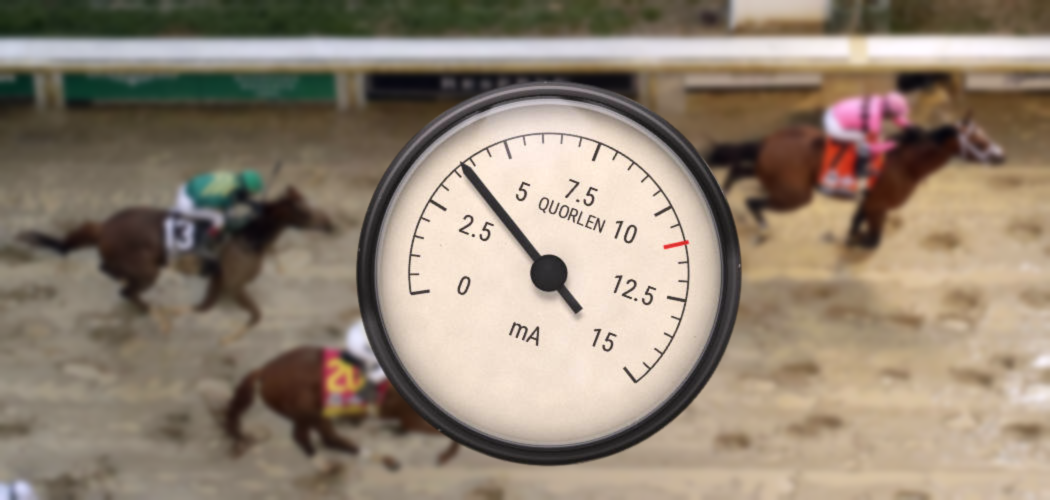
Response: 3.75
